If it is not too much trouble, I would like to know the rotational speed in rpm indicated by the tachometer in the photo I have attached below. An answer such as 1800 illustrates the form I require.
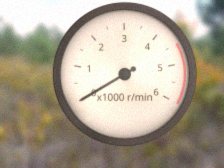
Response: 0
